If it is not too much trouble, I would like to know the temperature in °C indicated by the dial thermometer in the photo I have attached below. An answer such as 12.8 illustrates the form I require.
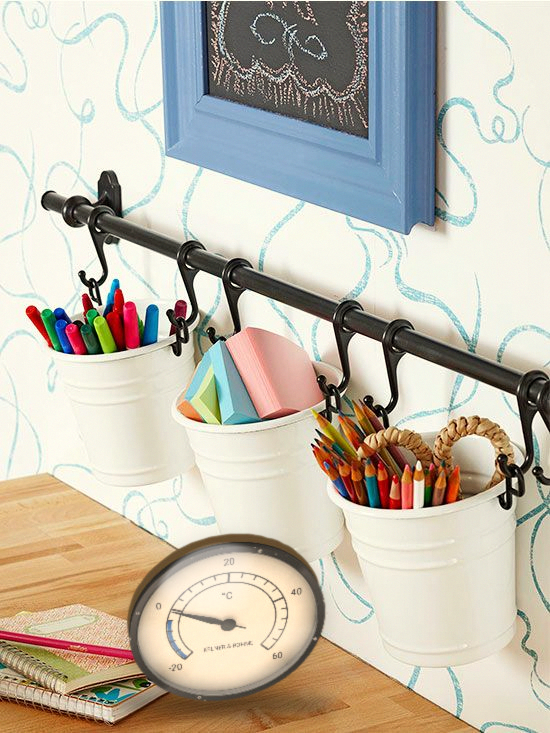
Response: 0
